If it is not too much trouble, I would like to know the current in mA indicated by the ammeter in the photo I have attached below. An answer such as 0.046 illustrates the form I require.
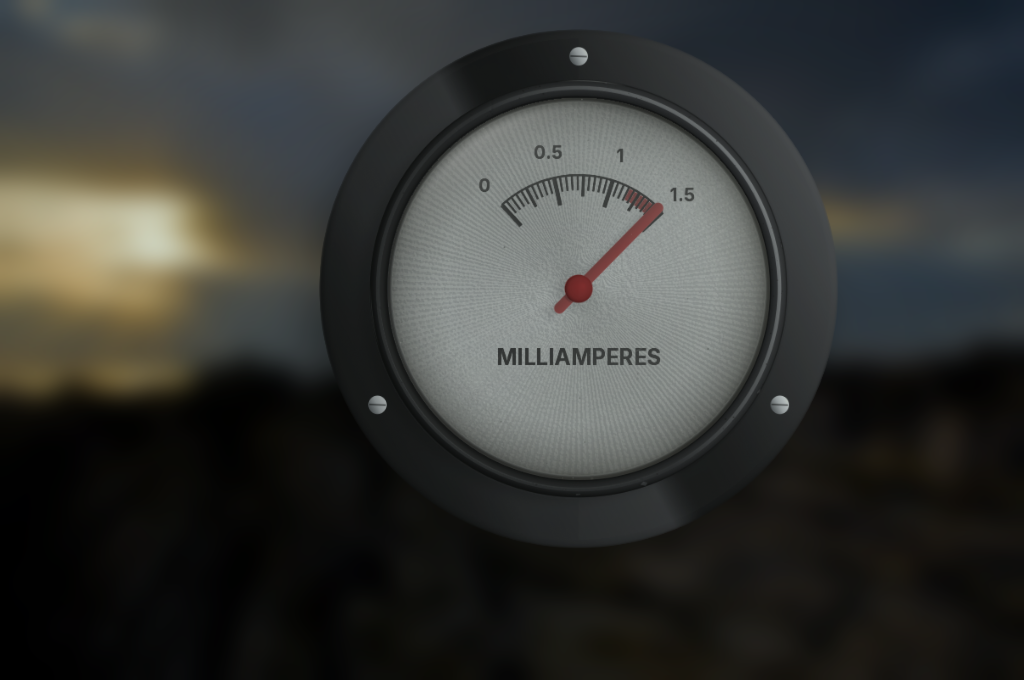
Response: 1.45
